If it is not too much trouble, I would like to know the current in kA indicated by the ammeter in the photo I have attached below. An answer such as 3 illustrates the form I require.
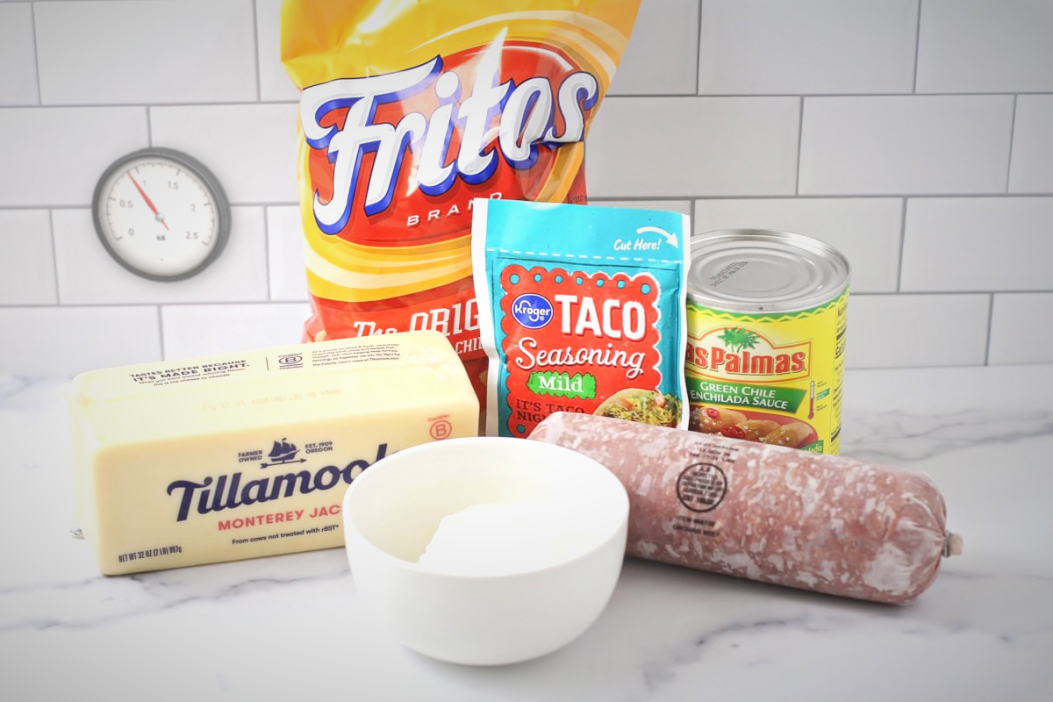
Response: 0.9
